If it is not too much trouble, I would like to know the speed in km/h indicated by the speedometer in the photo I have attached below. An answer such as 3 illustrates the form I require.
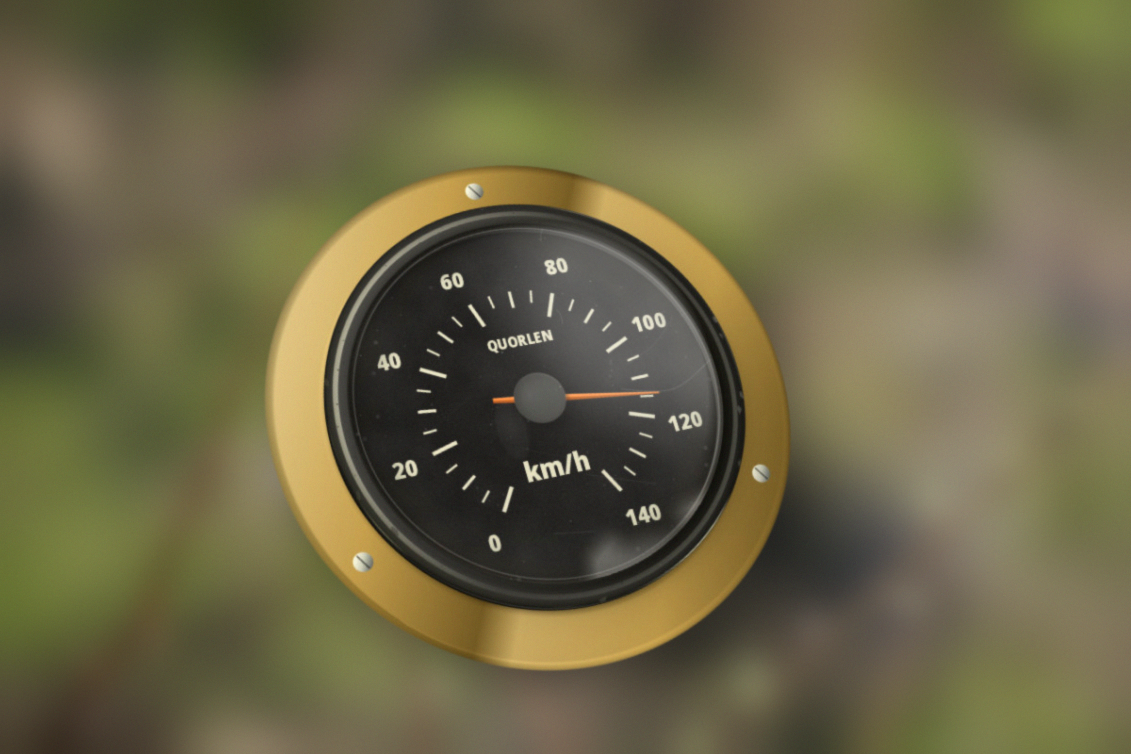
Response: 115
